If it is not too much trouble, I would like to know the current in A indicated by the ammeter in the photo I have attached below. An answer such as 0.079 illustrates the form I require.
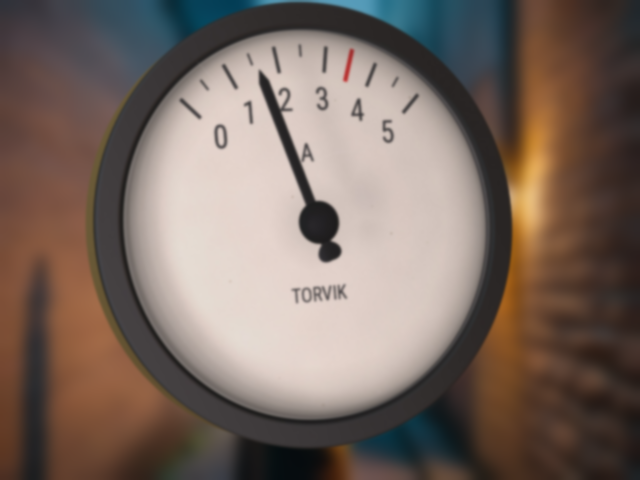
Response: 1.5
